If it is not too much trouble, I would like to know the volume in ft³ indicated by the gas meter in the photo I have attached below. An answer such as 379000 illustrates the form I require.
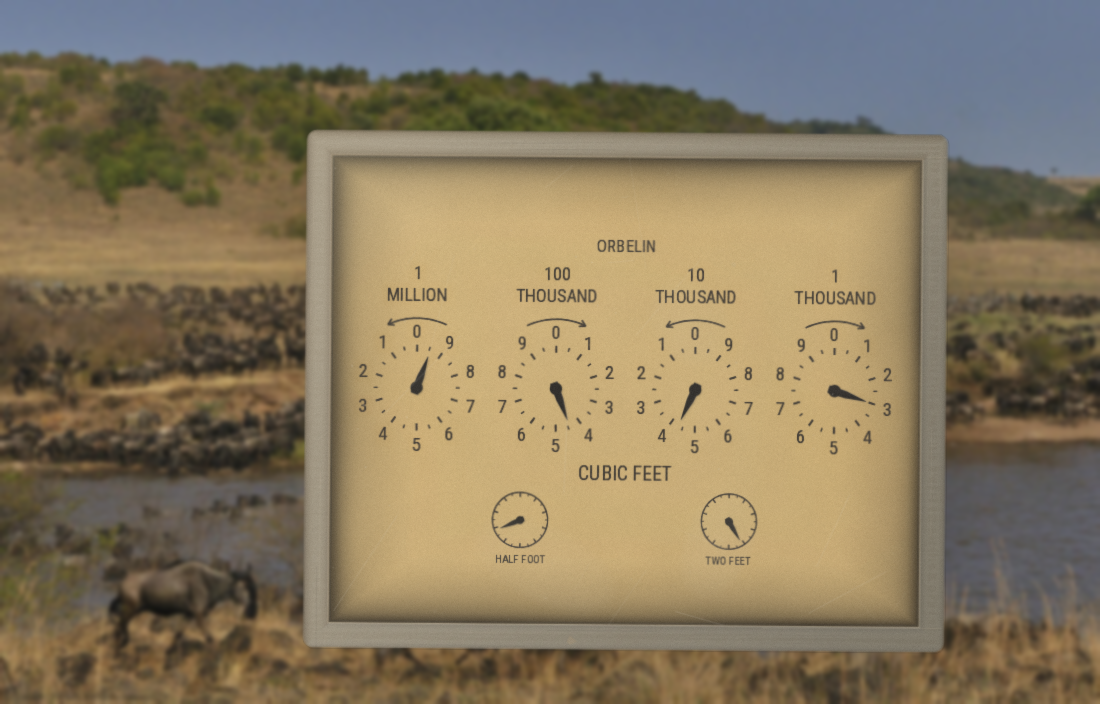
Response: 944300
